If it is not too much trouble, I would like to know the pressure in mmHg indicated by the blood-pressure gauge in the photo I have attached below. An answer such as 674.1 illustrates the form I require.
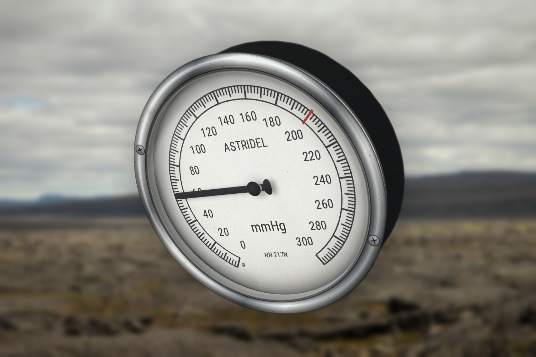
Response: 60
